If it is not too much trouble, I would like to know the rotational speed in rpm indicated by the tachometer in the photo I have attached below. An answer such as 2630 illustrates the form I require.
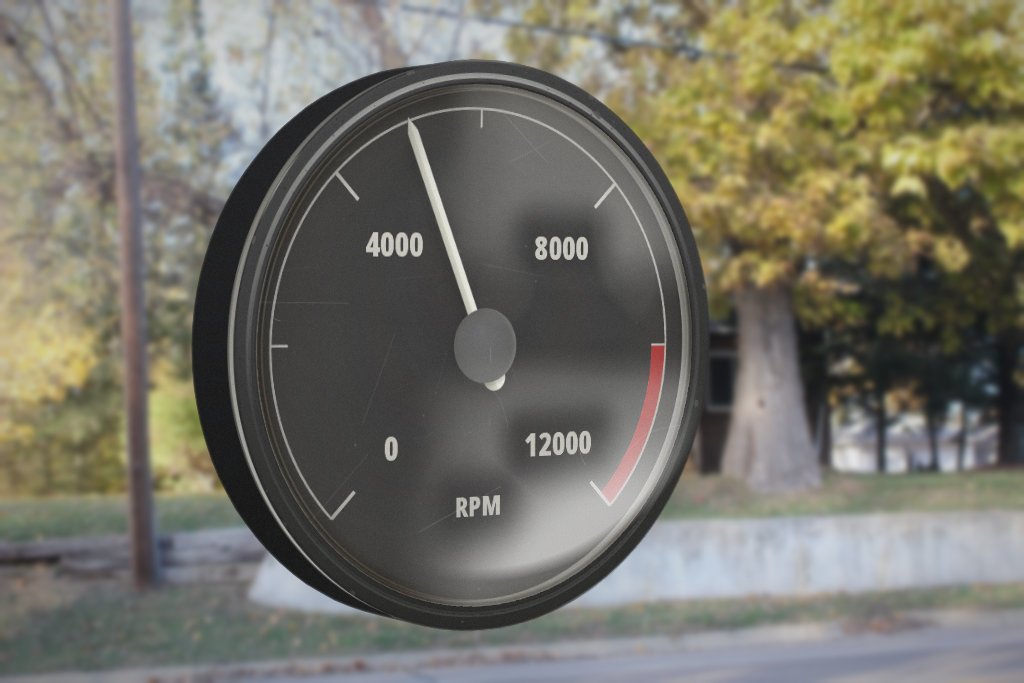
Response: 5000
